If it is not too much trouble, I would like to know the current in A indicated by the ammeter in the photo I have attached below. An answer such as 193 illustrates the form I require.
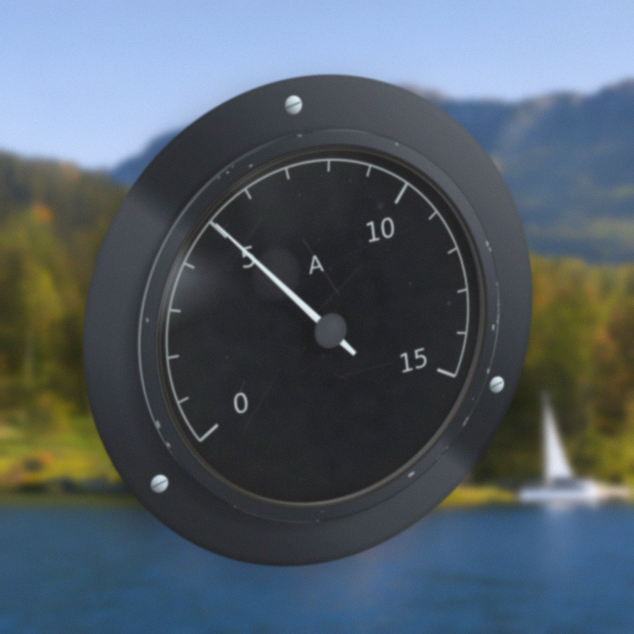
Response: 5
